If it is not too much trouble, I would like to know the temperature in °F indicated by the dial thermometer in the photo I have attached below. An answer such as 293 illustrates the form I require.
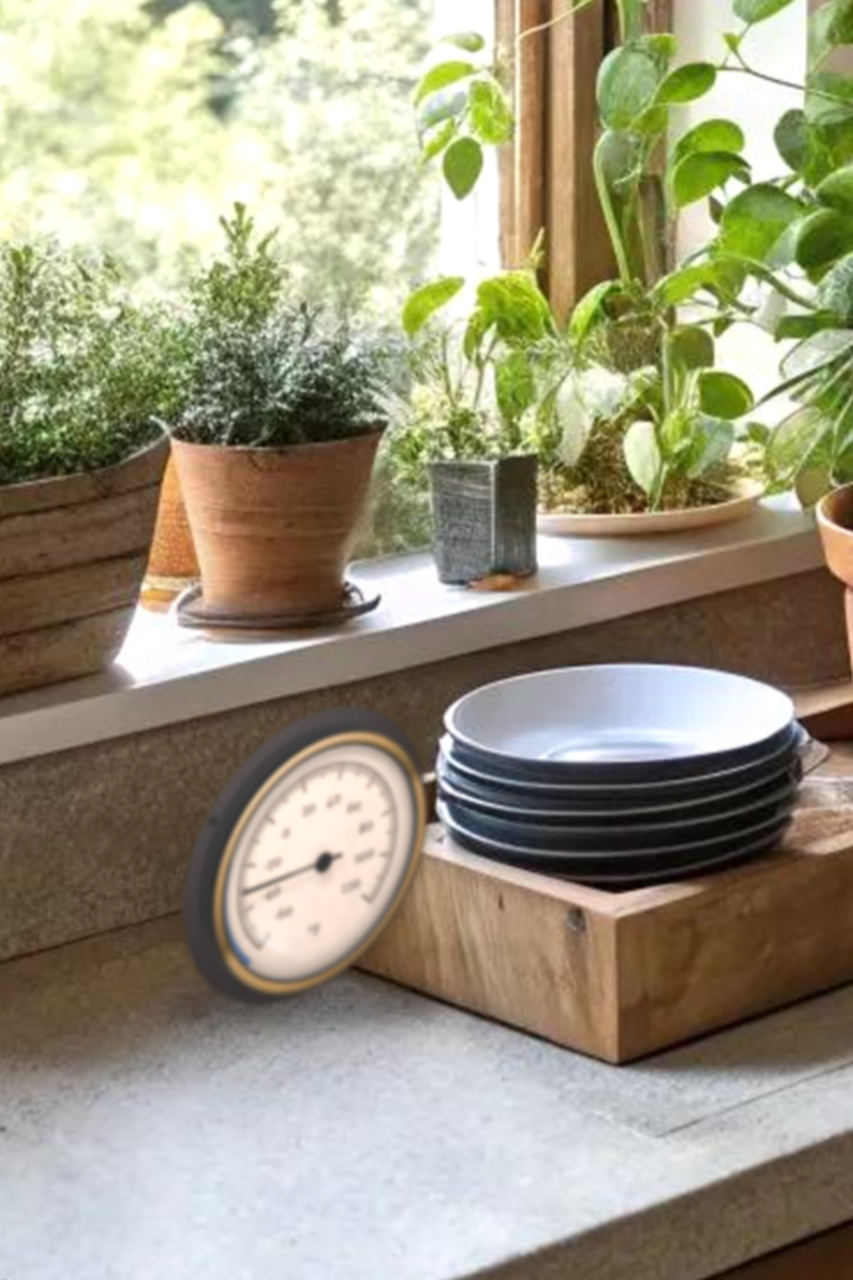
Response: -30
